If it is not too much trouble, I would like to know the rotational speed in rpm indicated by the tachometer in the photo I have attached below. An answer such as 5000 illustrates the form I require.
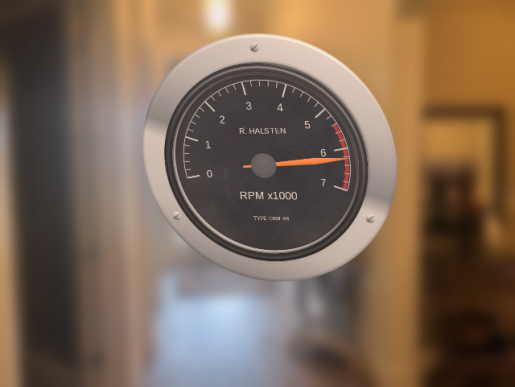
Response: 6200
